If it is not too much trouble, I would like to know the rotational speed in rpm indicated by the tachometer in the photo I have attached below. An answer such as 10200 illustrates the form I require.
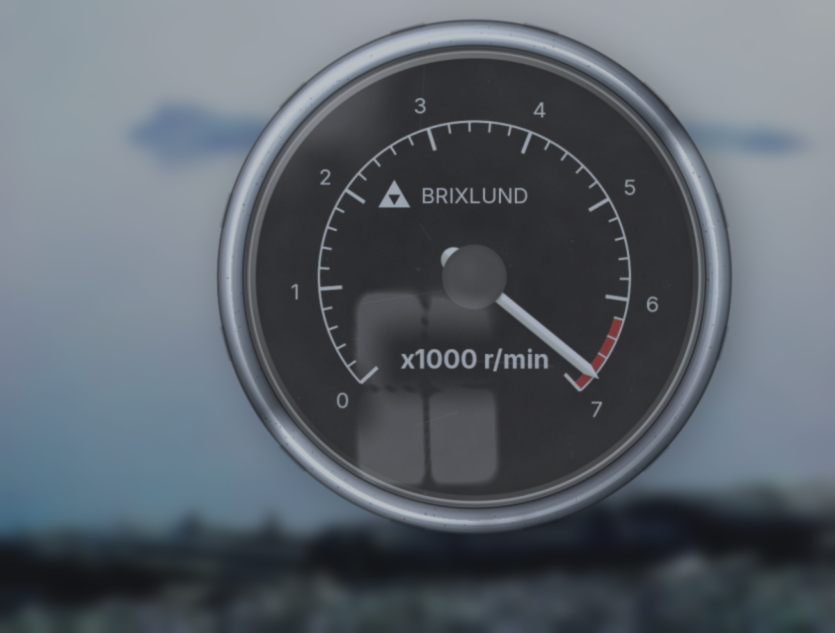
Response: 6800
